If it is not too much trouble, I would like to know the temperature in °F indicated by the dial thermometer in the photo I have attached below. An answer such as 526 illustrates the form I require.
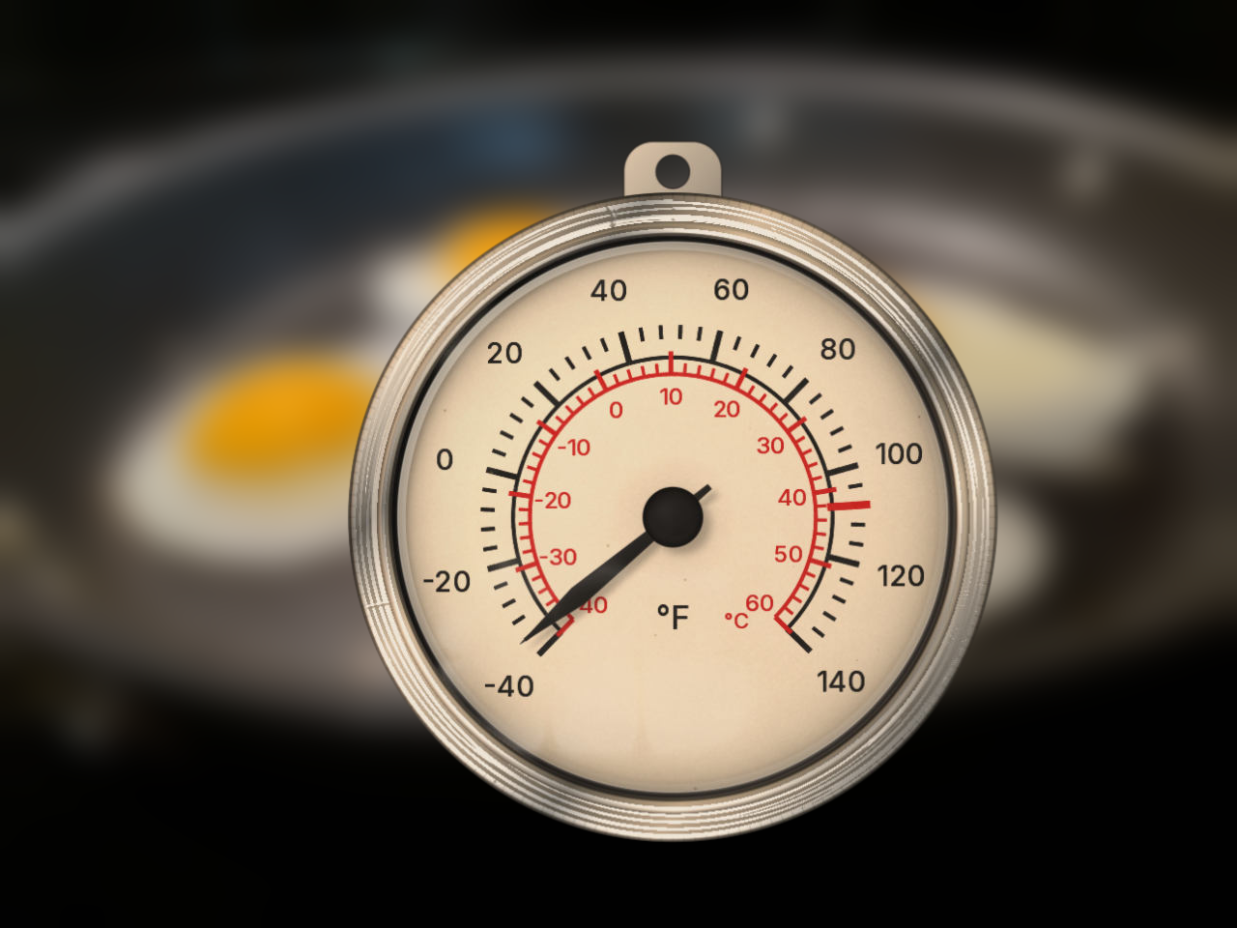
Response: -36
